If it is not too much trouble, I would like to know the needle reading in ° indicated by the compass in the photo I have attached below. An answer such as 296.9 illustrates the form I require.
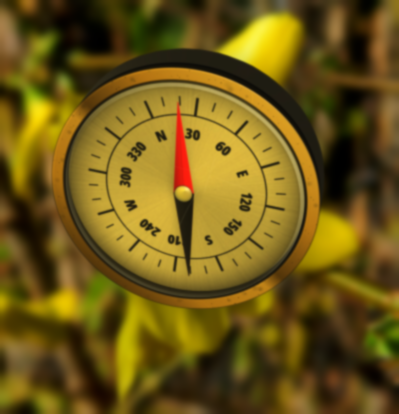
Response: 20
